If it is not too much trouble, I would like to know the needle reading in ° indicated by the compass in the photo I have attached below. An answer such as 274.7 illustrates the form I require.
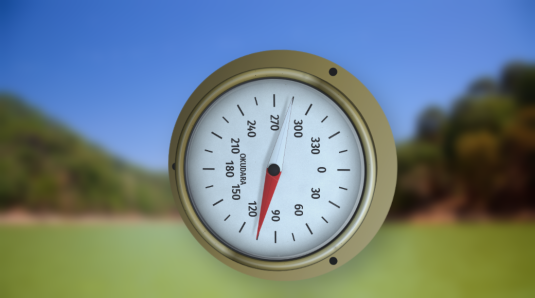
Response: 105
